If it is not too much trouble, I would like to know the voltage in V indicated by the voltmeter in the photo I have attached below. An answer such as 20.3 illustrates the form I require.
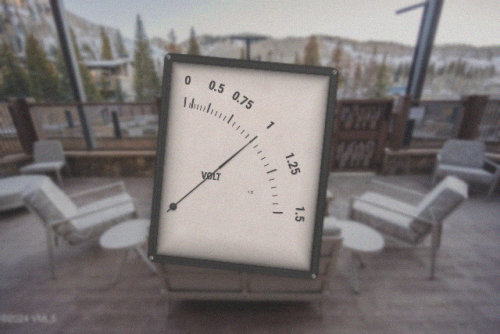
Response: 1
